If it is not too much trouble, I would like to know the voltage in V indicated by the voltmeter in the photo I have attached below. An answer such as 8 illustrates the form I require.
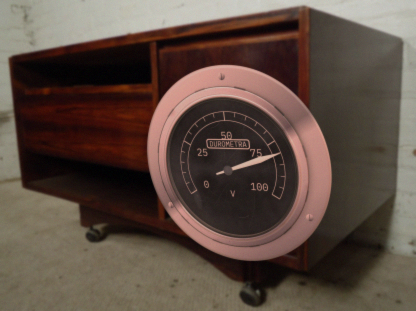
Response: 80
